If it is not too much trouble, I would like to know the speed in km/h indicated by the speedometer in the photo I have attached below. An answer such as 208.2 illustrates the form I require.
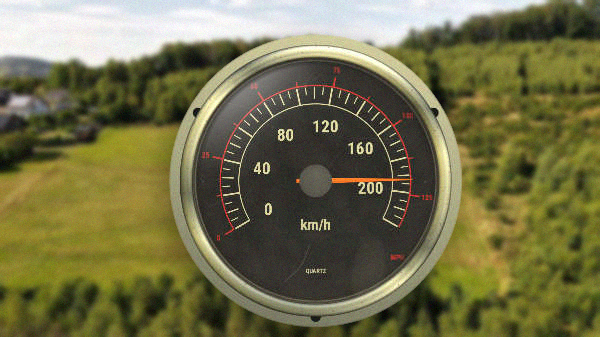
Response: 192.5
